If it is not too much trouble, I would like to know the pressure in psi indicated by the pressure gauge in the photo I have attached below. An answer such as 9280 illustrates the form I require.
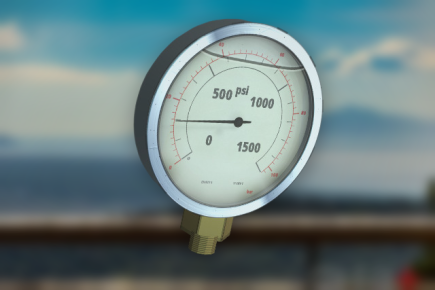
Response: 200
